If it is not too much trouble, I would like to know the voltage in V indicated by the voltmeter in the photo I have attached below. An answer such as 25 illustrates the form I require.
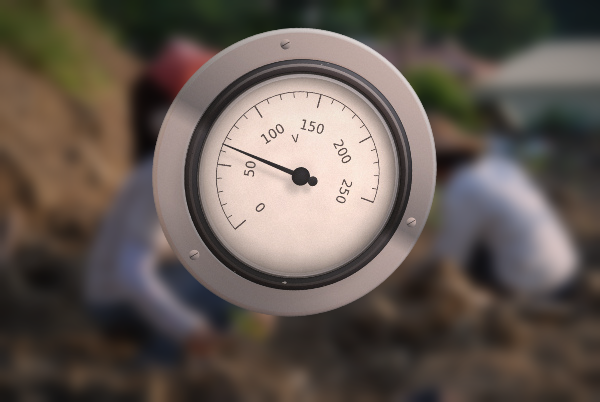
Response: 65
